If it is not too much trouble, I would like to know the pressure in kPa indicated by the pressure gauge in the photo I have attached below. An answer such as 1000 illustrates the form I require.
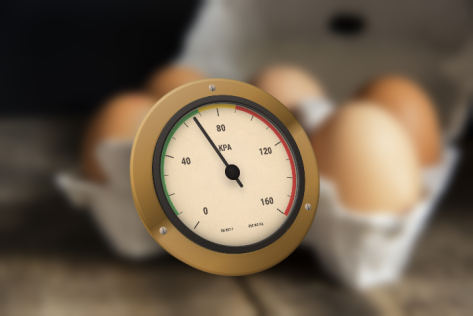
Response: 65
